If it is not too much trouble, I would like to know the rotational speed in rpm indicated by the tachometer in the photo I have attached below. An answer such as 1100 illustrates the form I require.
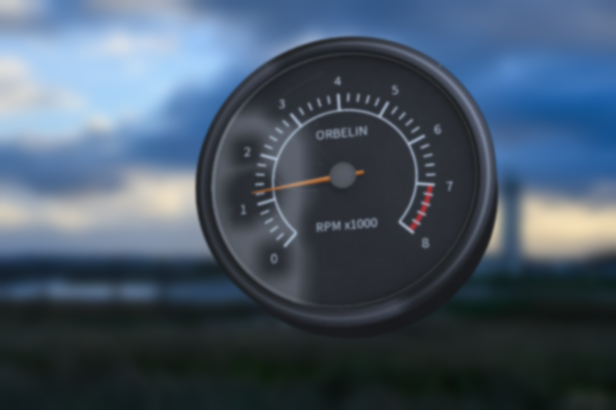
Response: 1200
